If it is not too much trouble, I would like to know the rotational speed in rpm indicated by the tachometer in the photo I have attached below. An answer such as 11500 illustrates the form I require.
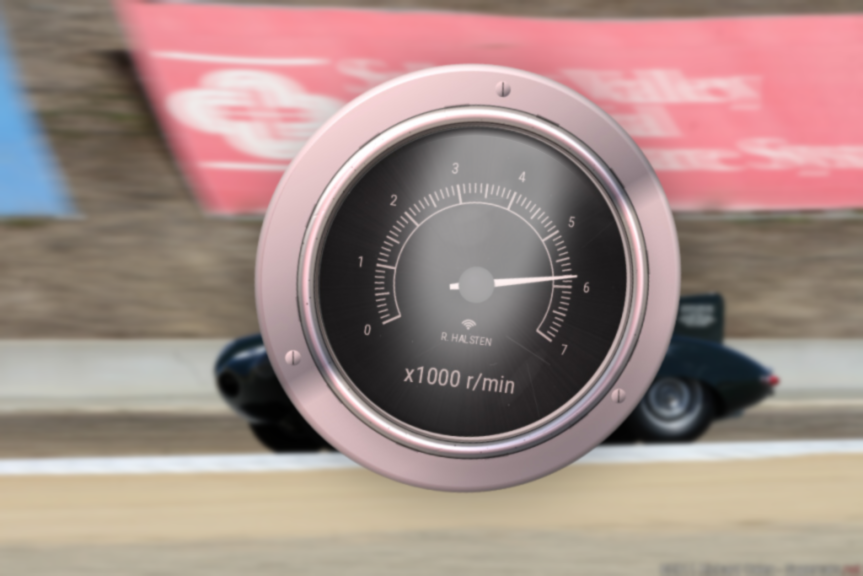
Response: 5800
